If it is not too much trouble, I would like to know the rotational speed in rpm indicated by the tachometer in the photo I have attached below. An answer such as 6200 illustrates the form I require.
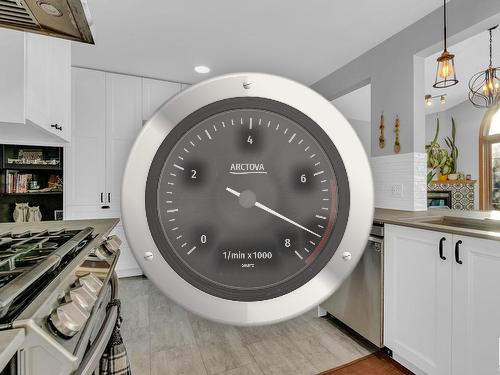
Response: 7400
